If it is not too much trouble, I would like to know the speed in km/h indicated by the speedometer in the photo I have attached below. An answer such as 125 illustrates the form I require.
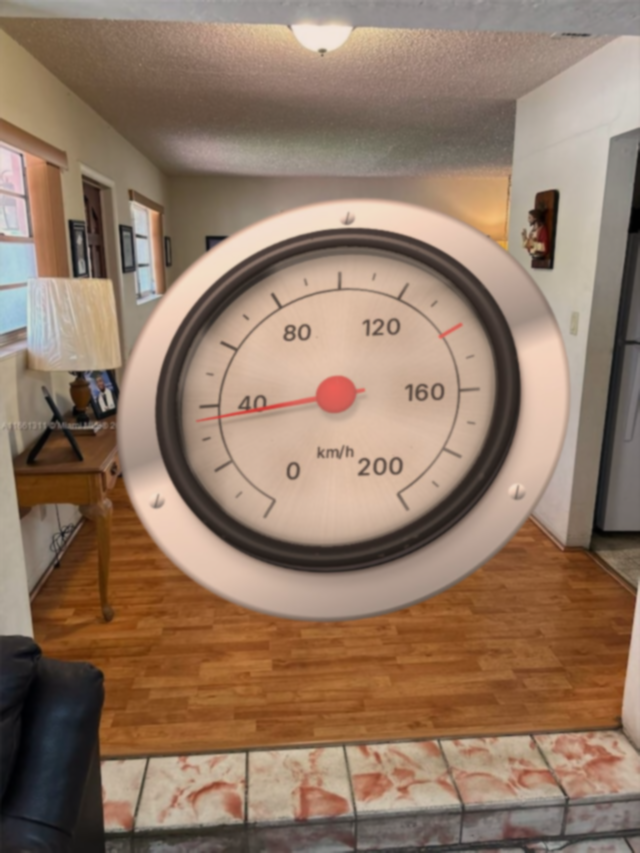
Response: 35
